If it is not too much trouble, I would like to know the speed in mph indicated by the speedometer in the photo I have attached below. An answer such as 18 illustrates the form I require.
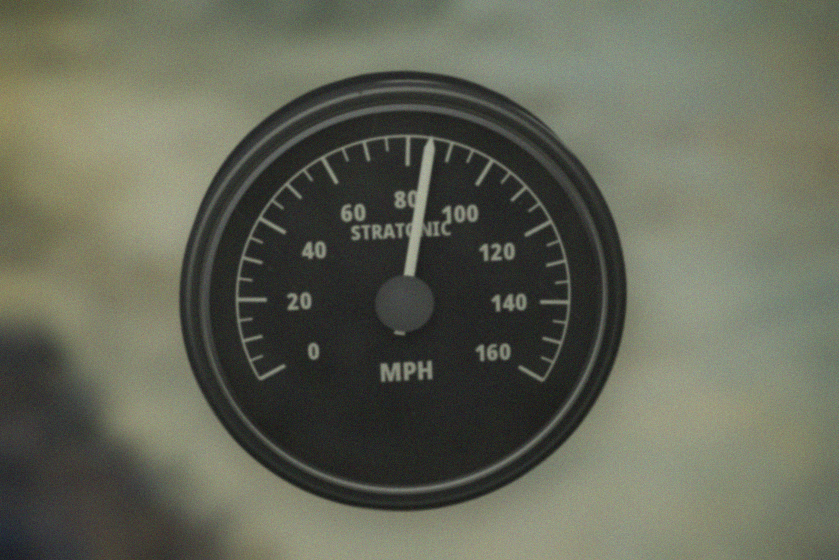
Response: 85
